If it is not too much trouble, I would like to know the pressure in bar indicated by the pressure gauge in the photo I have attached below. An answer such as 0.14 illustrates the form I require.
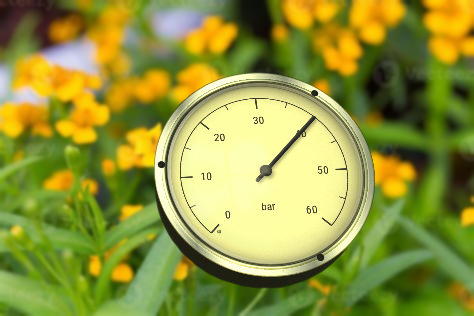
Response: 40
